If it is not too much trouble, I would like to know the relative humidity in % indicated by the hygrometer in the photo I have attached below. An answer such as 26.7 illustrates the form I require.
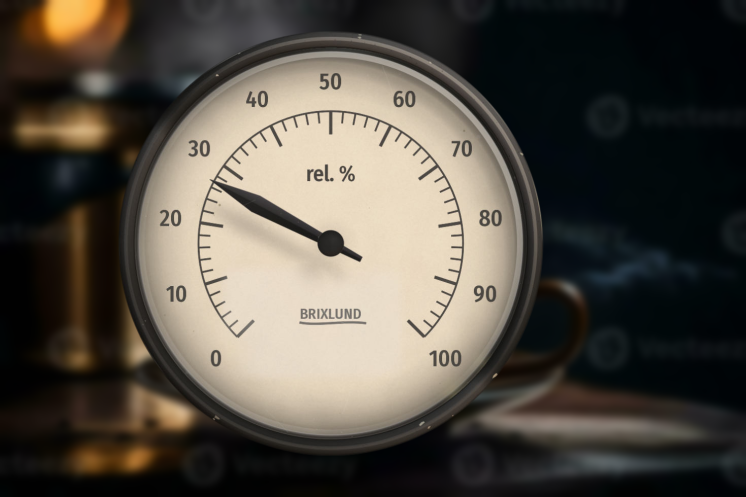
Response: 27
